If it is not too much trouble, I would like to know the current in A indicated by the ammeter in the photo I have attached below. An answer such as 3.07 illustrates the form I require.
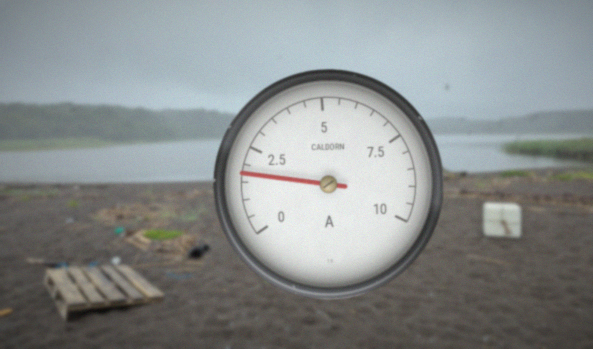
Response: 1.75
